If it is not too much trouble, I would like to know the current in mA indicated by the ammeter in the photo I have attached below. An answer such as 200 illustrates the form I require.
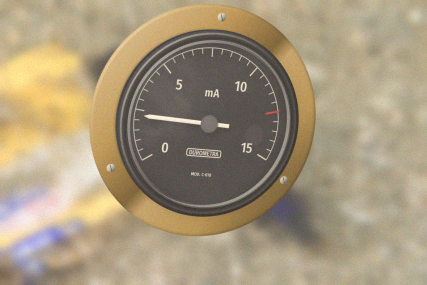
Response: 2.25
